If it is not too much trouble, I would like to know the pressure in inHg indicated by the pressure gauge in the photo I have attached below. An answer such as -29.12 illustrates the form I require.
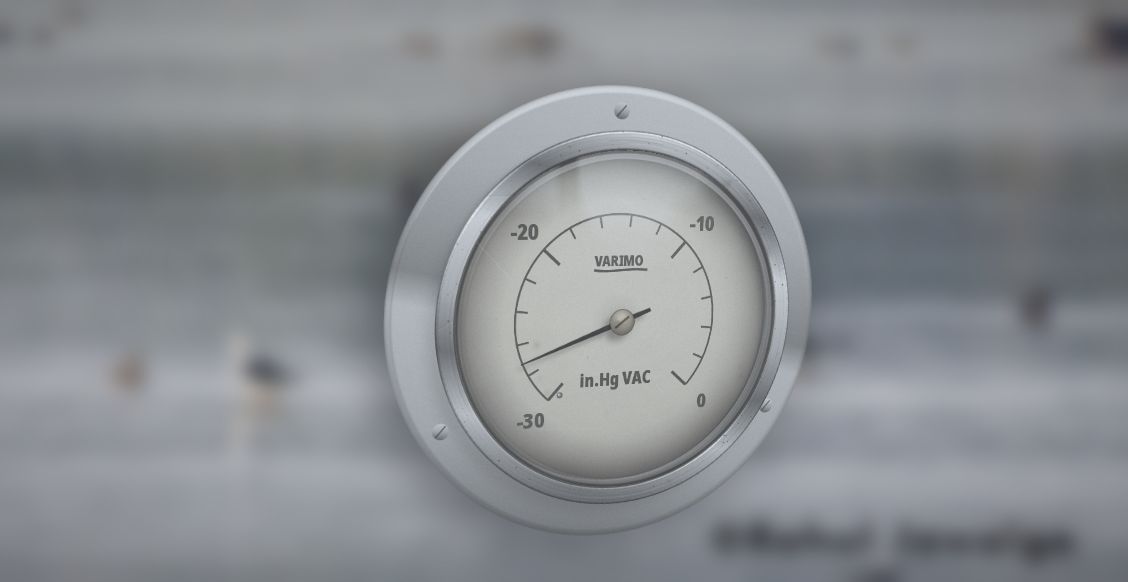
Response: -27
